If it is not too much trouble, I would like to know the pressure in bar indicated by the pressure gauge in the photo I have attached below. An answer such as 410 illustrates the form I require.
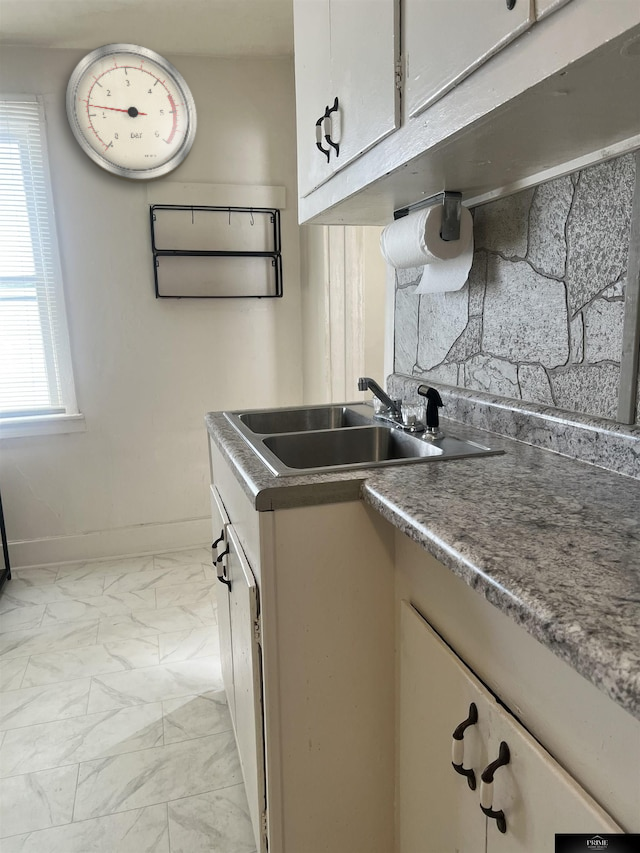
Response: 1.25
